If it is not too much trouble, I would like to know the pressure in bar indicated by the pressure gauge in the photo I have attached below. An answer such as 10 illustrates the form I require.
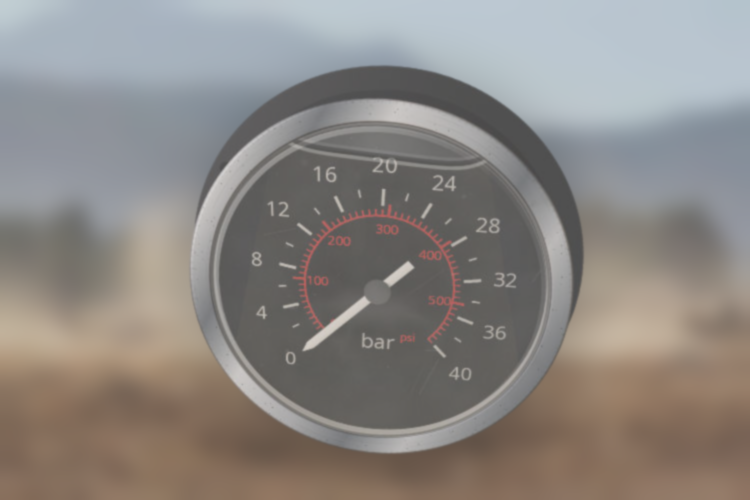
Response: 0
